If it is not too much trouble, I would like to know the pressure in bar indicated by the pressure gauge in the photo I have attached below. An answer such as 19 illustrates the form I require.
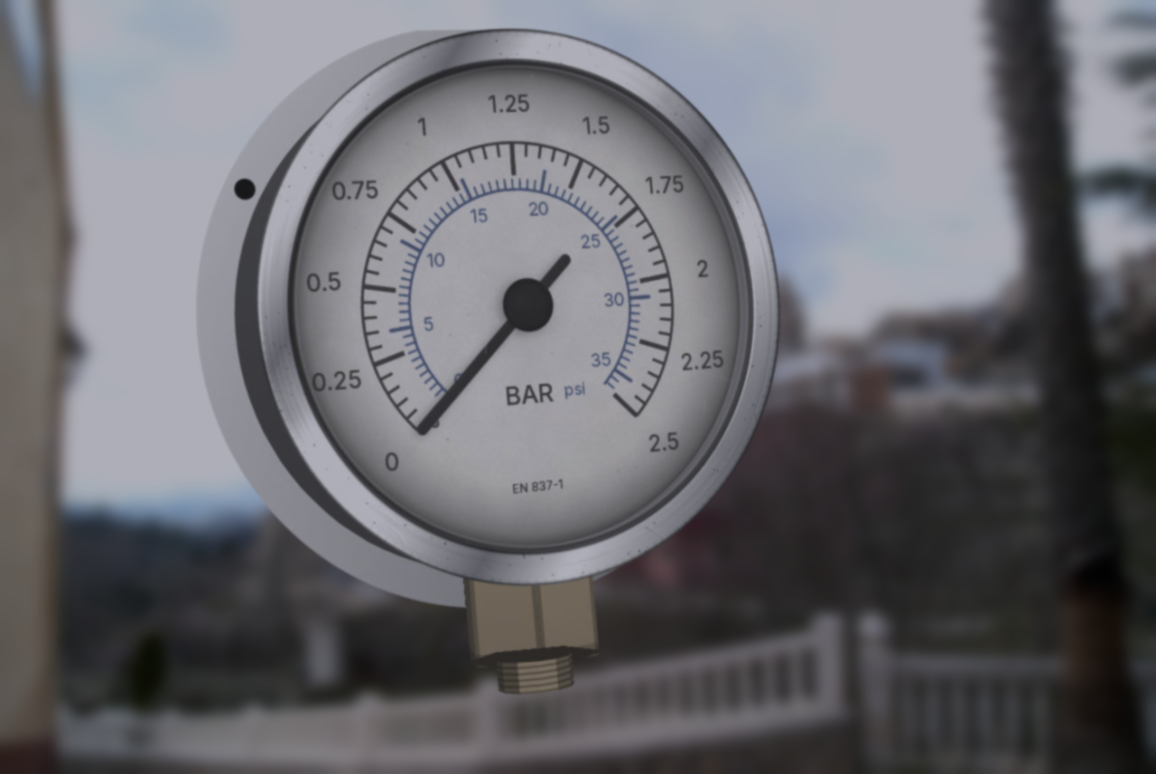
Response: 0
